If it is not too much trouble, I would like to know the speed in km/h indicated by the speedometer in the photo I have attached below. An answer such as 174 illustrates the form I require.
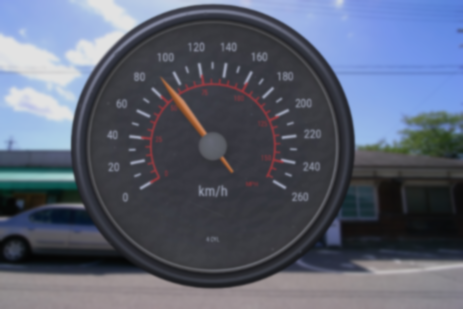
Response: 90
